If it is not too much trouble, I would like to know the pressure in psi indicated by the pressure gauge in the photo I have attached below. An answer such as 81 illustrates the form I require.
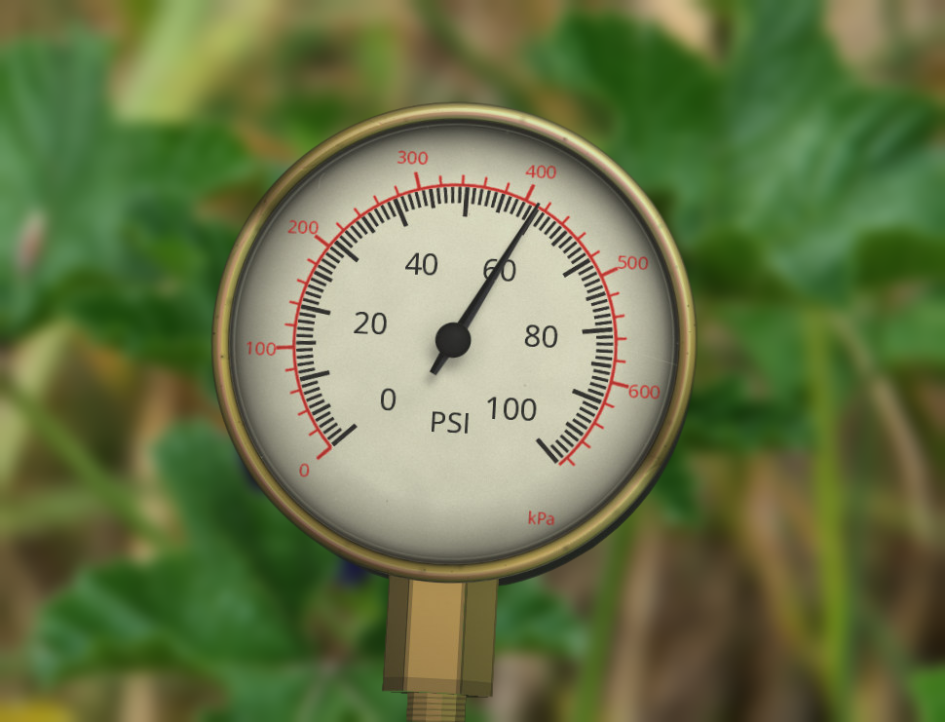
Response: 60
